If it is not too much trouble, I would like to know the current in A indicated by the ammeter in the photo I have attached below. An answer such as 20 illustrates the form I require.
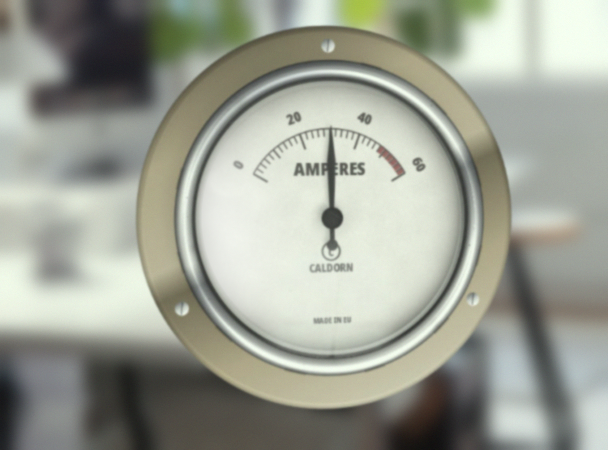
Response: 30
